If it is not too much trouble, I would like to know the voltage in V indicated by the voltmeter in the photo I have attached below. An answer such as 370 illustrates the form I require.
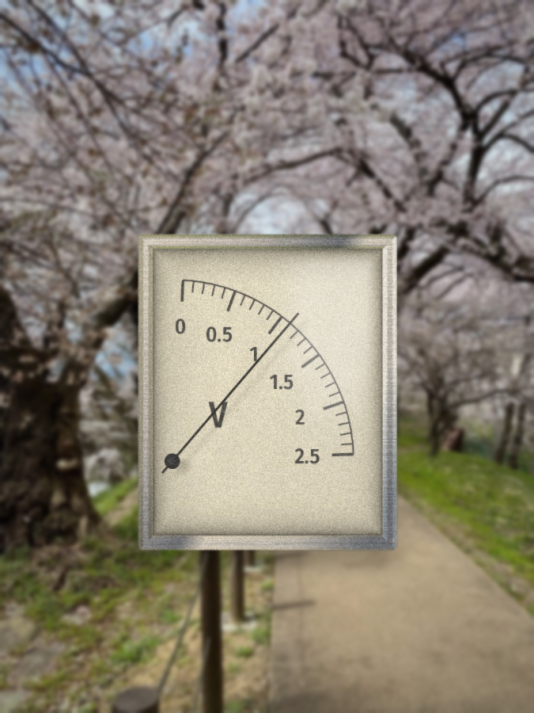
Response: 1.1
